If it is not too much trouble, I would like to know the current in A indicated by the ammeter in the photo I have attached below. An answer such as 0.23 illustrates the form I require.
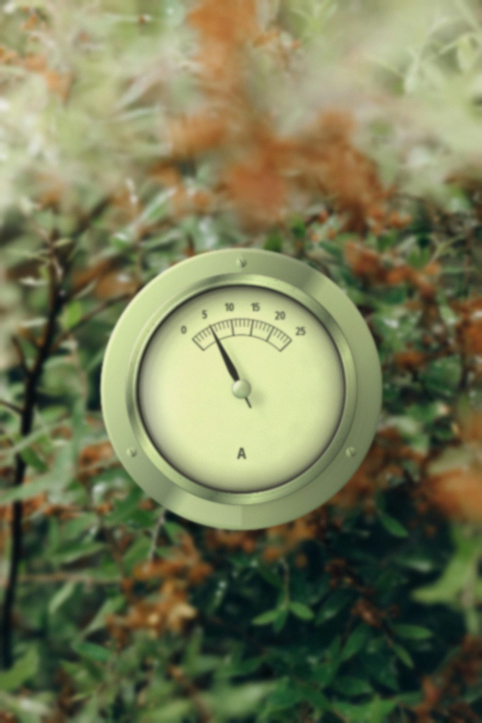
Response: 5
